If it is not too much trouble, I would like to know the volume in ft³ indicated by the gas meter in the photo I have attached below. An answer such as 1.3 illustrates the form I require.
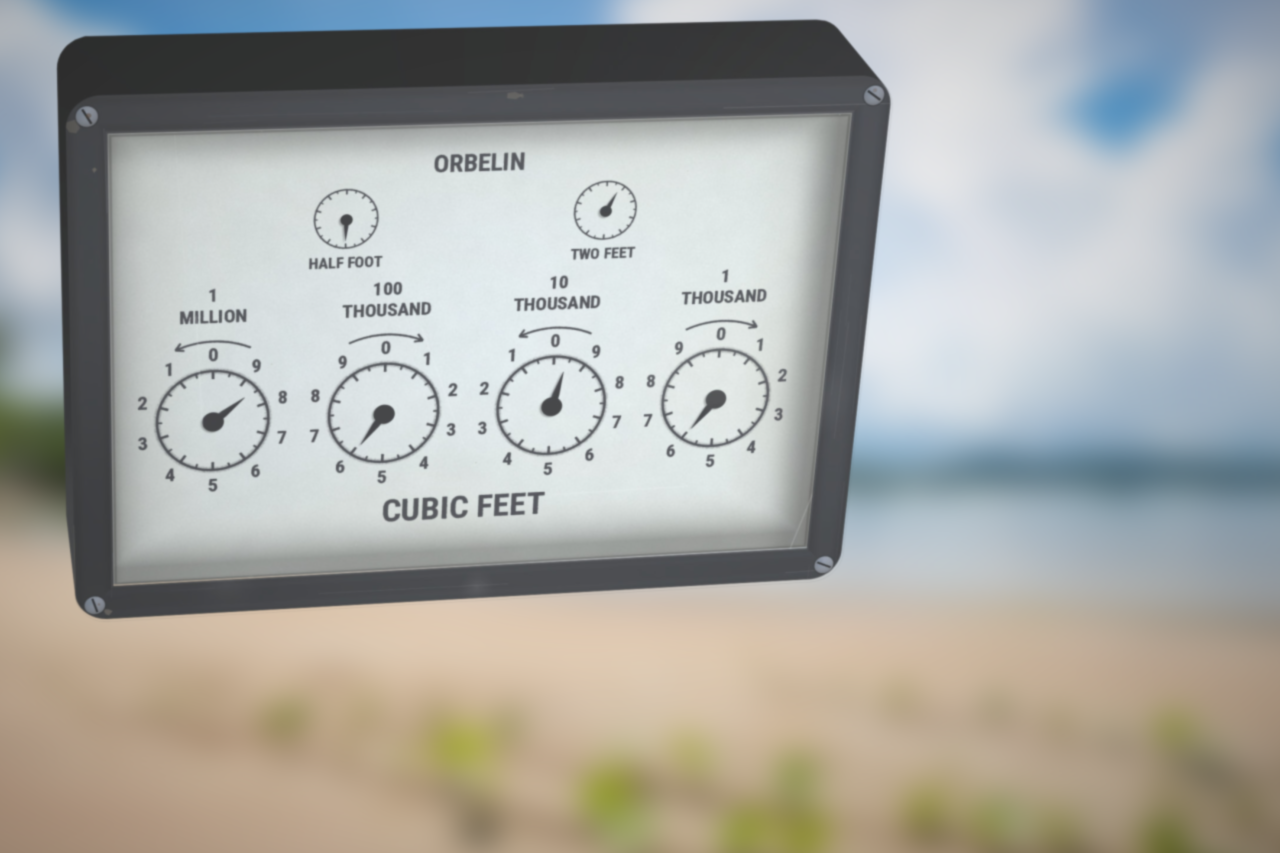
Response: 859600
